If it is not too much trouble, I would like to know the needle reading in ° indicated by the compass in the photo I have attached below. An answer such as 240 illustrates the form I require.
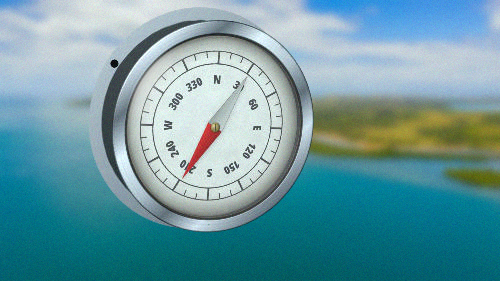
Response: 210
